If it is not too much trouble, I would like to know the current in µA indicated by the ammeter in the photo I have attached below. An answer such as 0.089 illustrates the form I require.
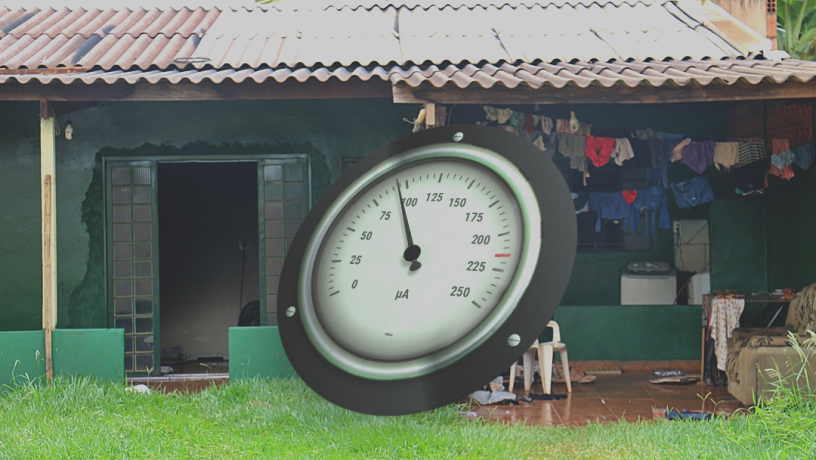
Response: 95
